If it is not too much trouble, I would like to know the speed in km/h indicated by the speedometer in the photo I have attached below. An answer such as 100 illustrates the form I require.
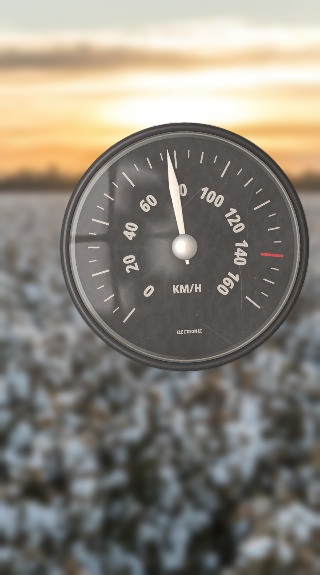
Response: 77.5
